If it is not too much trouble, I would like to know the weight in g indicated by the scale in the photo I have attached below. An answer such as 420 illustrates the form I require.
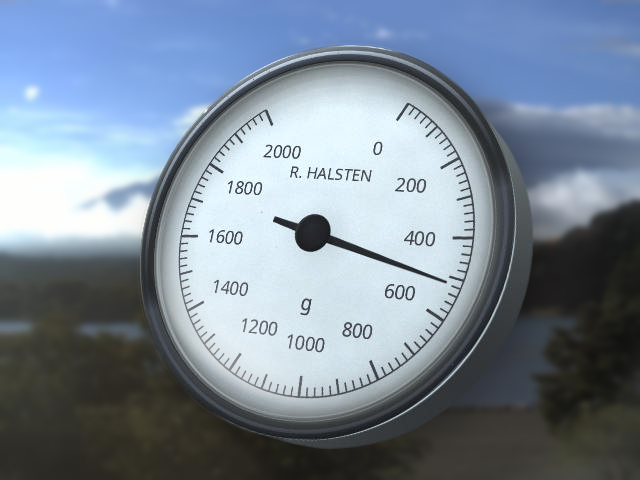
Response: 520
